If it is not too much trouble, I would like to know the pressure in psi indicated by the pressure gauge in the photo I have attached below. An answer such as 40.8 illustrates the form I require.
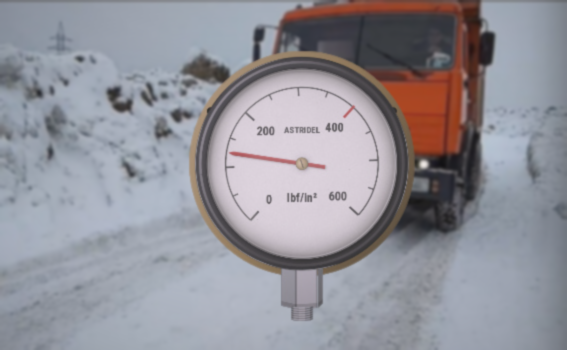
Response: 125
